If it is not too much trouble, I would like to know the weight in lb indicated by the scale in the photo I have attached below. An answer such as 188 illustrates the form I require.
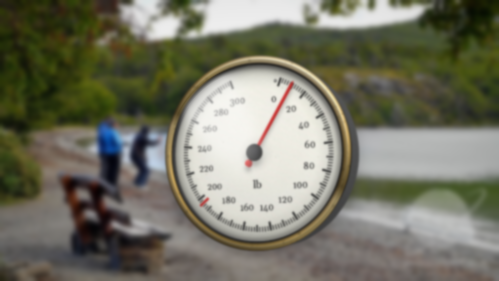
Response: 10
